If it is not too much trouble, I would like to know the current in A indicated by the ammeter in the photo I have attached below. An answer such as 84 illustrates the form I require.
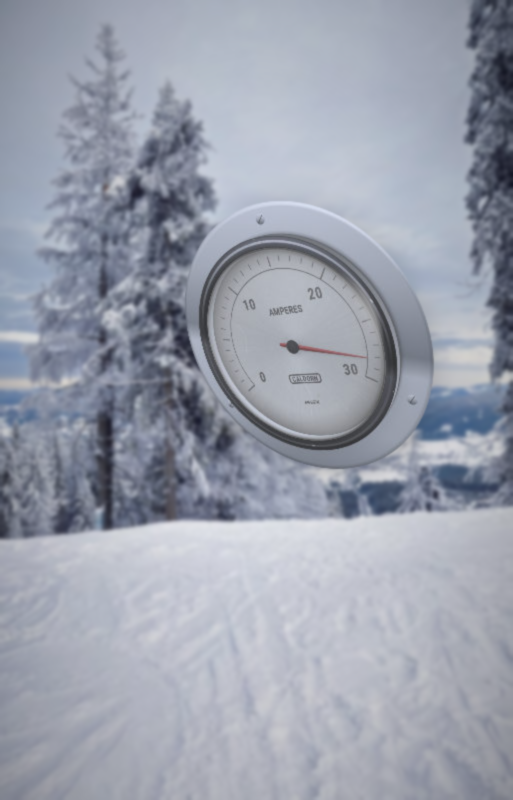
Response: 28
